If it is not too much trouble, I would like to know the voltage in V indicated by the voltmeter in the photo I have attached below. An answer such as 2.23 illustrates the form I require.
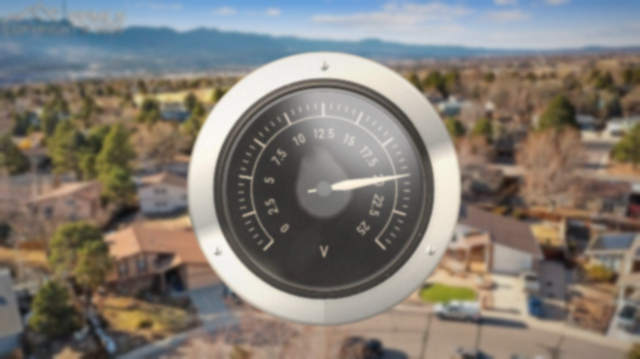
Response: 20
